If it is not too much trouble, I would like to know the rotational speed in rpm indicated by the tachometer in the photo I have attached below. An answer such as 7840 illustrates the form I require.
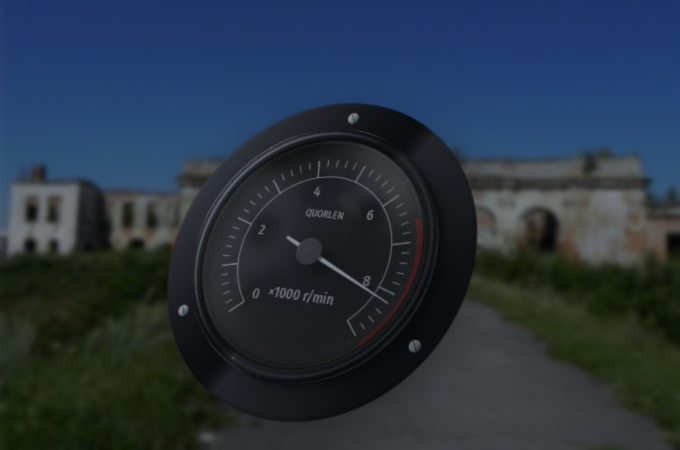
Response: 8200
